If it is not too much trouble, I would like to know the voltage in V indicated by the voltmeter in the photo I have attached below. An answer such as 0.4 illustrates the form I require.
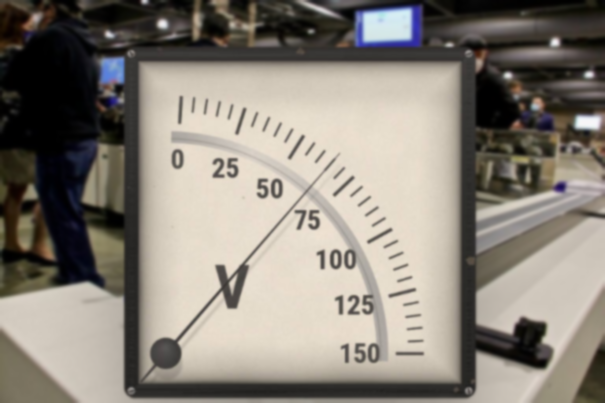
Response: 65
